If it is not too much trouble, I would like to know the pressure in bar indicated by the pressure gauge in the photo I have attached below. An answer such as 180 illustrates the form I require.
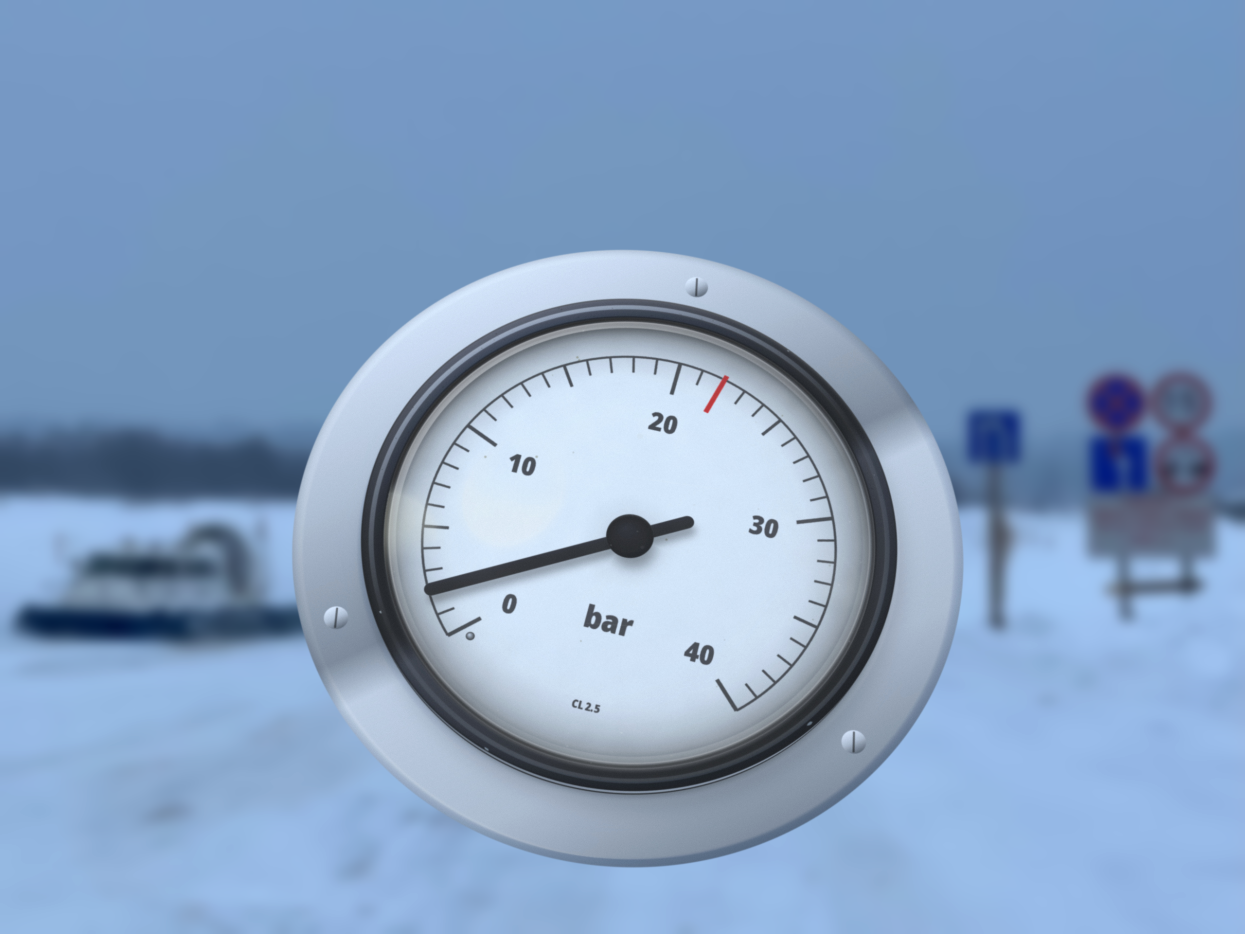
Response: 2
